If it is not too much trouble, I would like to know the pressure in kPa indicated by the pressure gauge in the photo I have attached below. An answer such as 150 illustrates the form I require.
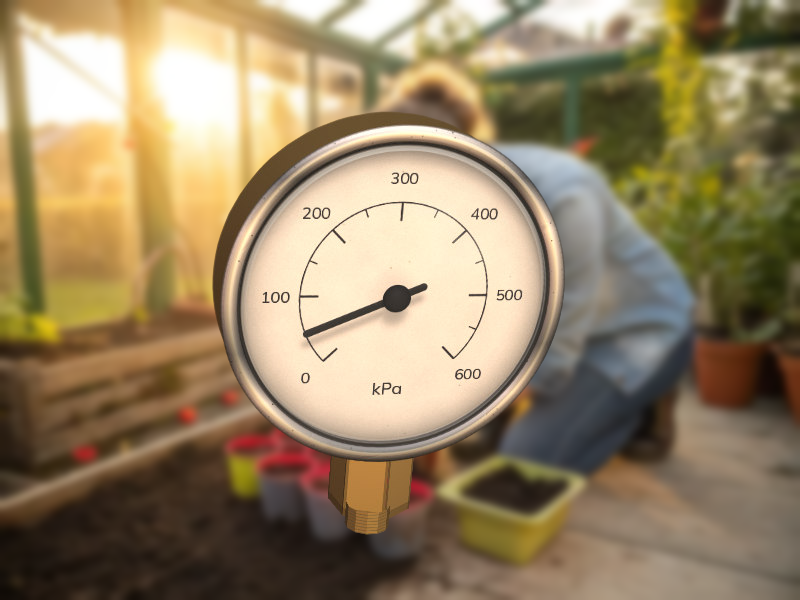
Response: 50
